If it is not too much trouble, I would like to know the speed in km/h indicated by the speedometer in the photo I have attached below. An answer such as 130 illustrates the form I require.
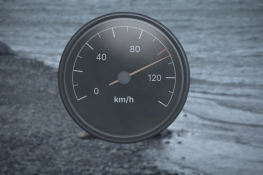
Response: 105
